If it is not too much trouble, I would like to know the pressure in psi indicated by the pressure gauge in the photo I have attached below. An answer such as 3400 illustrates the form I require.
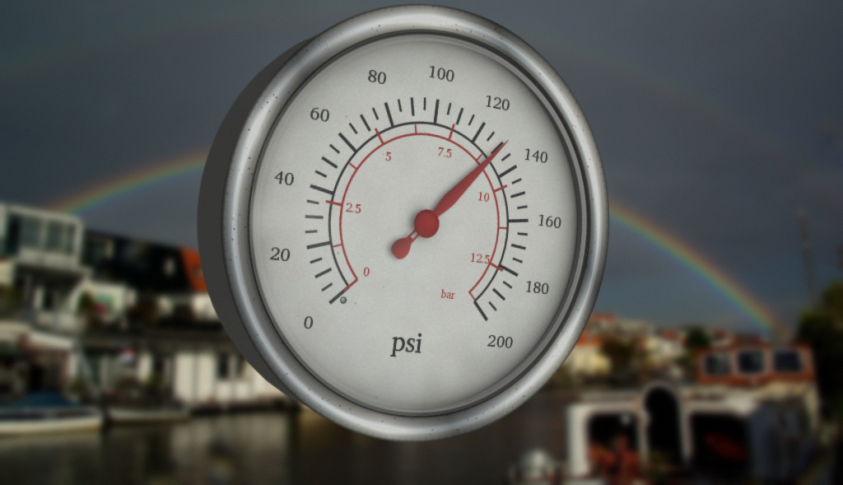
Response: 130
